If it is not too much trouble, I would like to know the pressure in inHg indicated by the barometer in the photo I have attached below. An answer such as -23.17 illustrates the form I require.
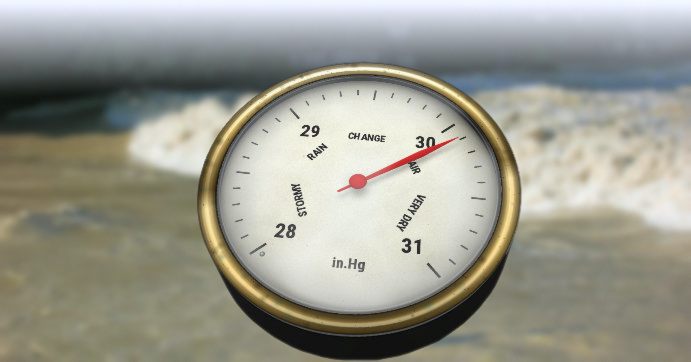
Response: 30.1
